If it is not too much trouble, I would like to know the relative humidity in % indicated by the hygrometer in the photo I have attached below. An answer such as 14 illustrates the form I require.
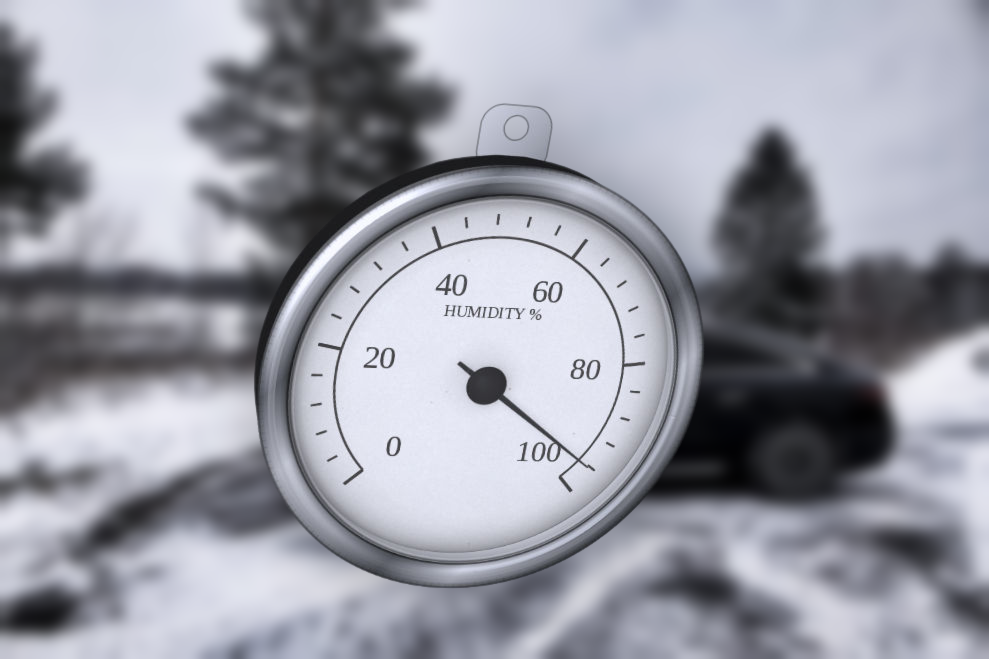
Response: 96
